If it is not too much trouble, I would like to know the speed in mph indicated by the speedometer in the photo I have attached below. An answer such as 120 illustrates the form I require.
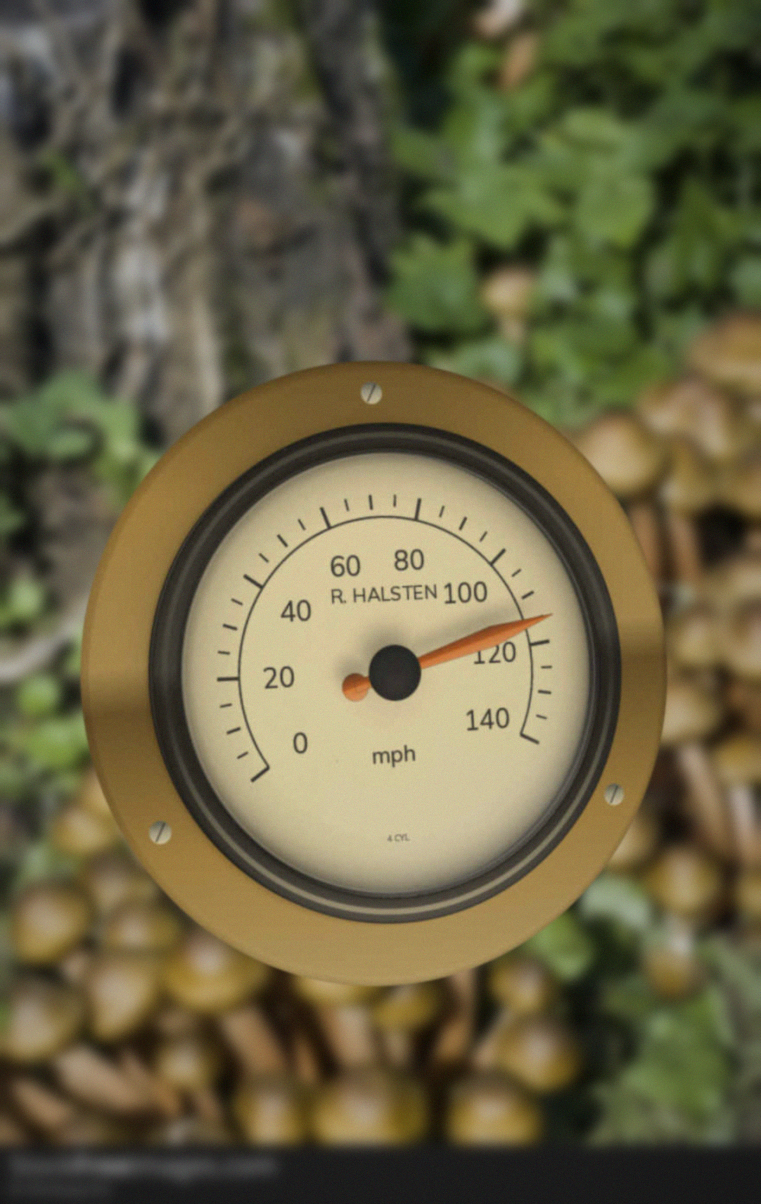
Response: 115
